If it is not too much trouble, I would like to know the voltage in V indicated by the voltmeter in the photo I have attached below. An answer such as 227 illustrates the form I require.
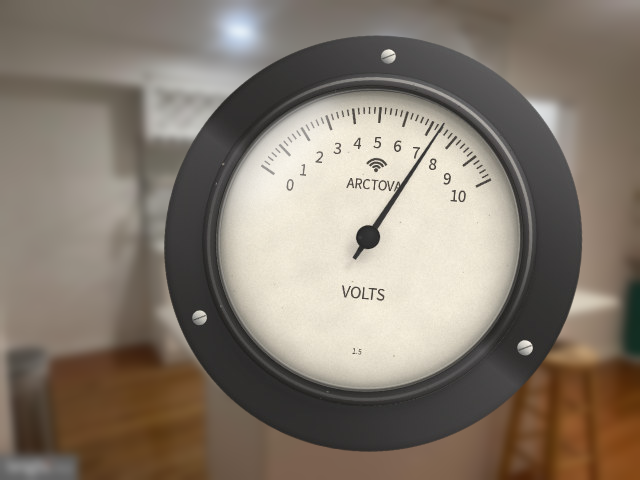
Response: 7.4
